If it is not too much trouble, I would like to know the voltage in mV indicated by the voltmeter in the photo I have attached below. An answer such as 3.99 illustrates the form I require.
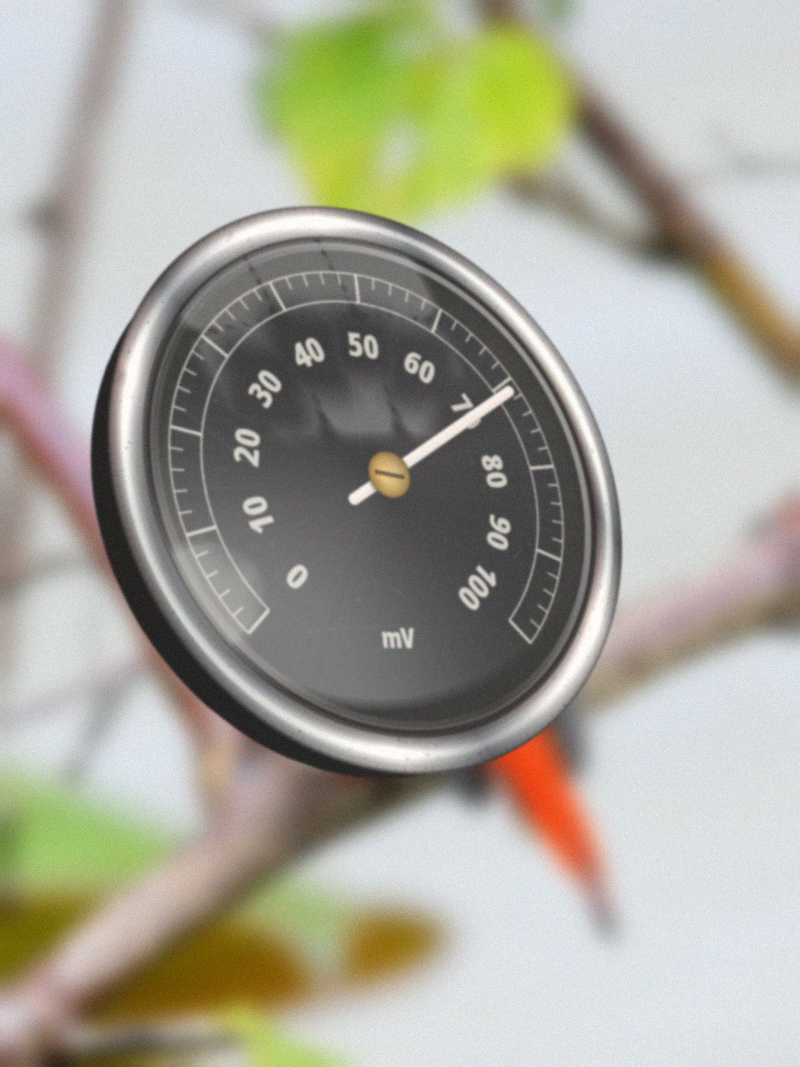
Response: 71
